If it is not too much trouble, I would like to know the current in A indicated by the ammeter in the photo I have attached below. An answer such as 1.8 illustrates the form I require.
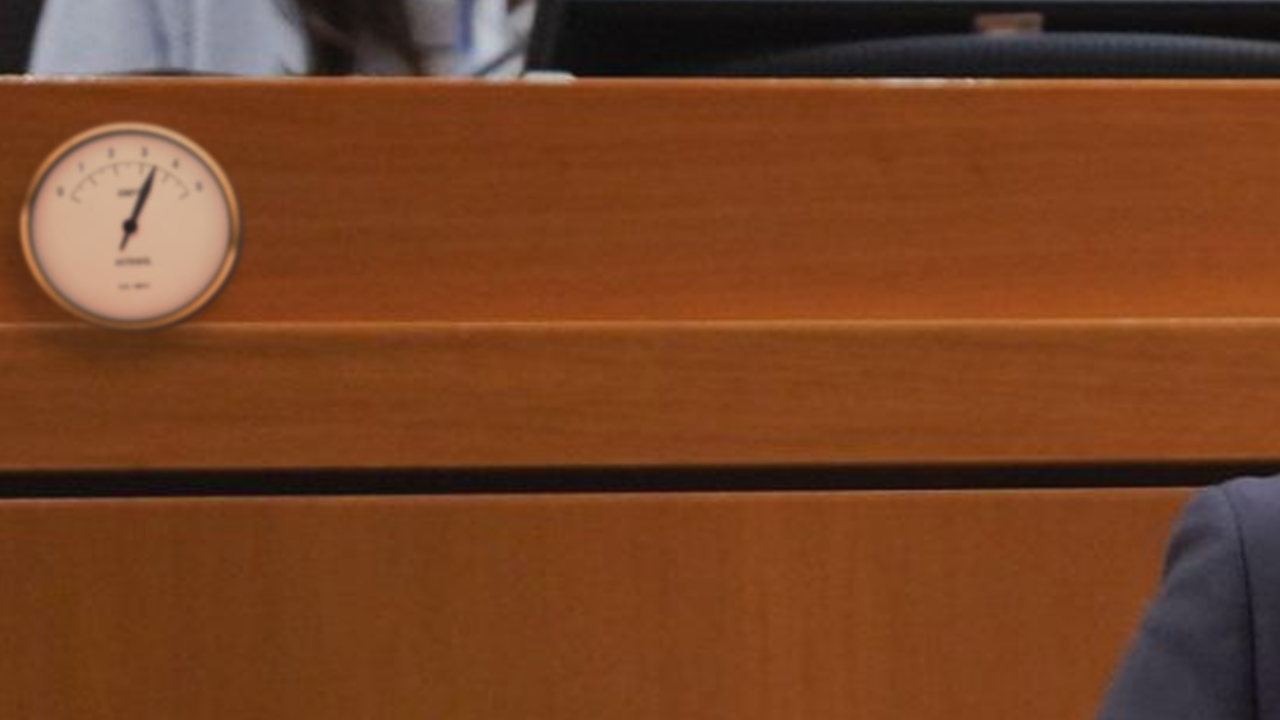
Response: 3.5
